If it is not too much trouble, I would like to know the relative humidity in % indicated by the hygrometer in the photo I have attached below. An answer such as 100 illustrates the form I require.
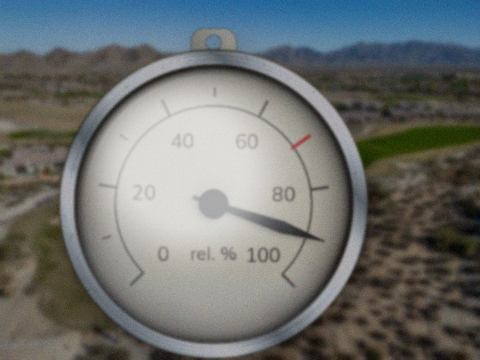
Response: 90
